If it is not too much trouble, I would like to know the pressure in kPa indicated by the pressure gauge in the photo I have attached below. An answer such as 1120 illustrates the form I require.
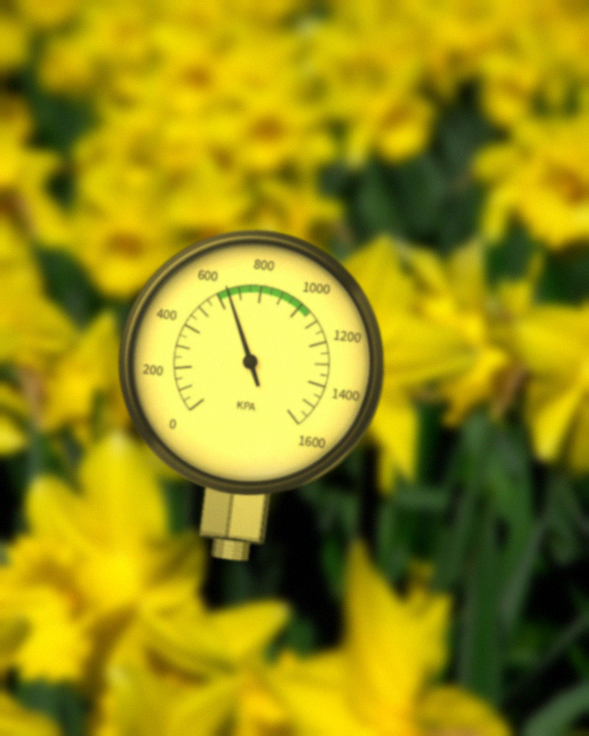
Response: 650
